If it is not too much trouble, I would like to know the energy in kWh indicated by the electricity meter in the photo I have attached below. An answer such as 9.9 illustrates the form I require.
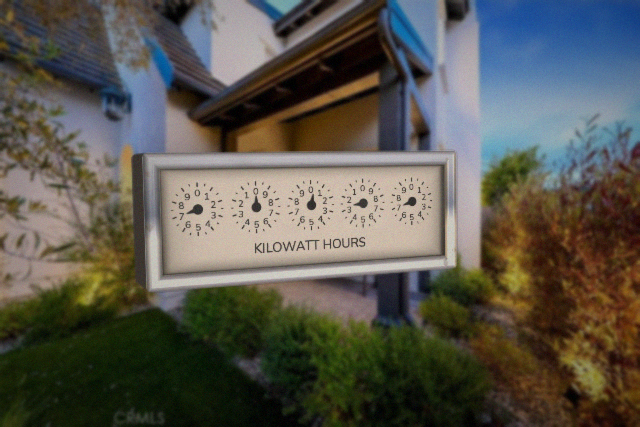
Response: 70027
